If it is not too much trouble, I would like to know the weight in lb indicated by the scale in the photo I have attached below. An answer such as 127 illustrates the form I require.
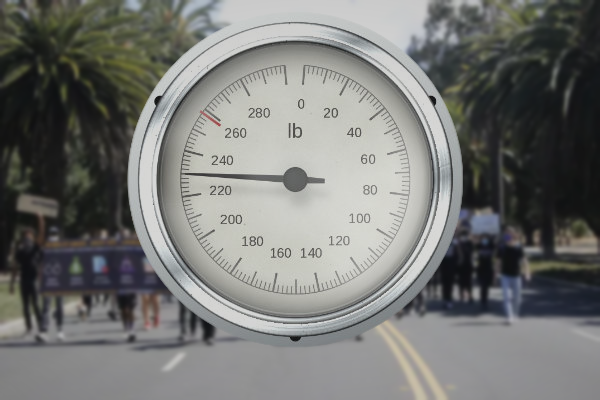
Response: 230
